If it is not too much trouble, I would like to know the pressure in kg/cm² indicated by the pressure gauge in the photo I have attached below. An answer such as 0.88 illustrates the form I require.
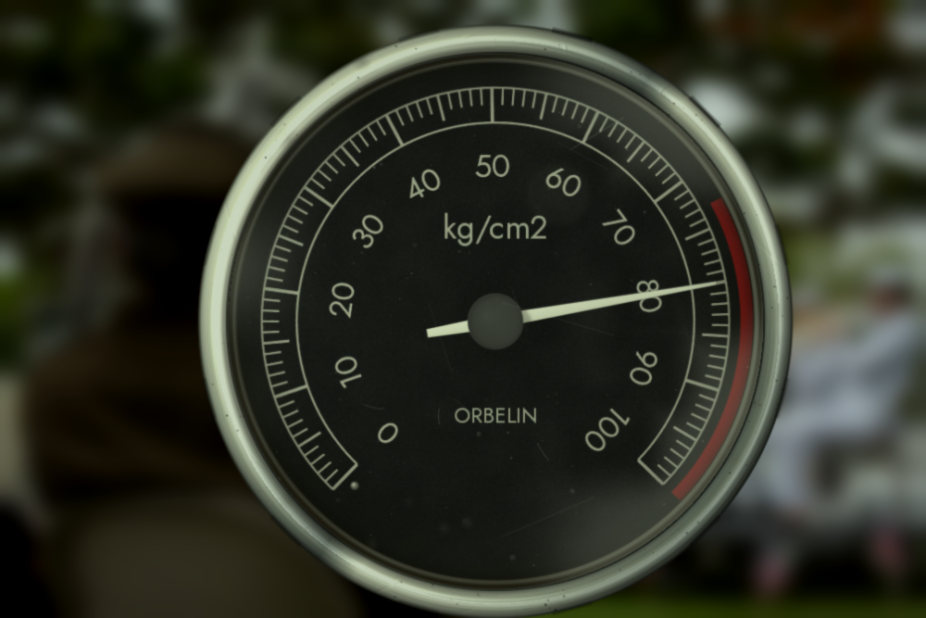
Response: 80
